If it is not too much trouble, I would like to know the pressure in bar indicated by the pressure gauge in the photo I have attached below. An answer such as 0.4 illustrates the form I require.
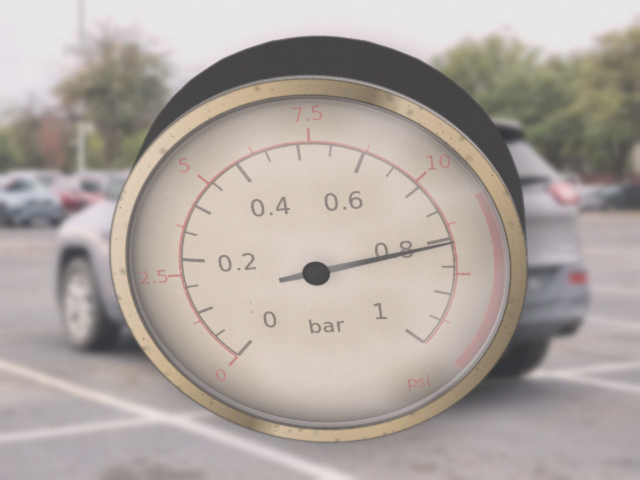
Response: 0.8
